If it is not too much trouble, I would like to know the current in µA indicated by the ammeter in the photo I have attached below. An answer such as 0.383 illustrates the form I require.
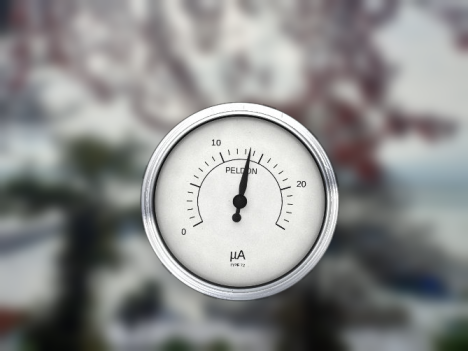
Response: 13.5
